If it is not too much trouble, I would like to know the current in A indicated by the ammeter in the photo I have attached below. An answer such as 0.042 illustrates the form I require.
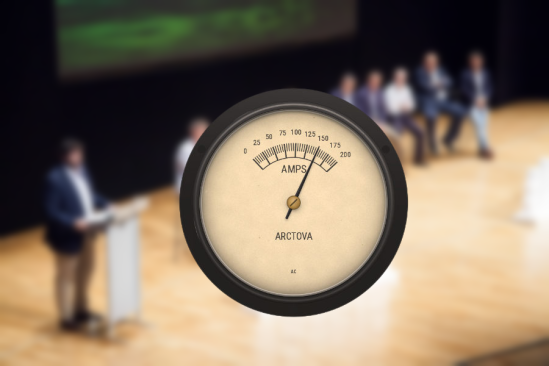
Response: 150
